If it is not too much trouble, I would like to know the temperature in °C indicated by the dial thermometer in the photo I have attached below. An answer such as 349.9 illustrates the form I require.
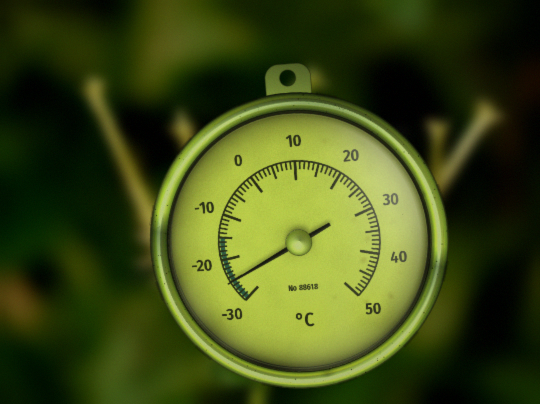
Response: -25
